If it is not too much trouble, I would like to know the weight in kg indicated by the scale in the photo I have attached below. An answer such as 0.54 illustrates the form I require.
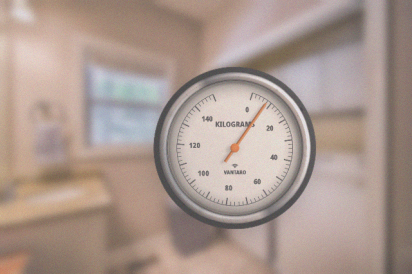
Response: 8
